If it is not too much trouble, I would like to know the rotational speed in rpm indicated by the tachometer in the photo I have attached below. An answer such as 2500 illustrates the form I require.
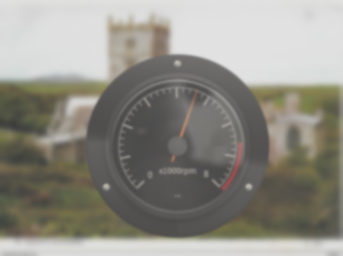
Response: 4600
